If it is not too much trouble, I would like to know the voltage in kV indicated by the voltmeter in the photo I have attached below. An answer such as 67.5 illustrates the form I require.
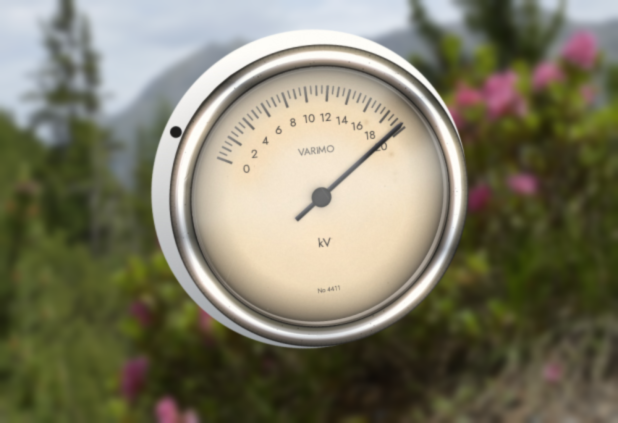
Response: 19.5
